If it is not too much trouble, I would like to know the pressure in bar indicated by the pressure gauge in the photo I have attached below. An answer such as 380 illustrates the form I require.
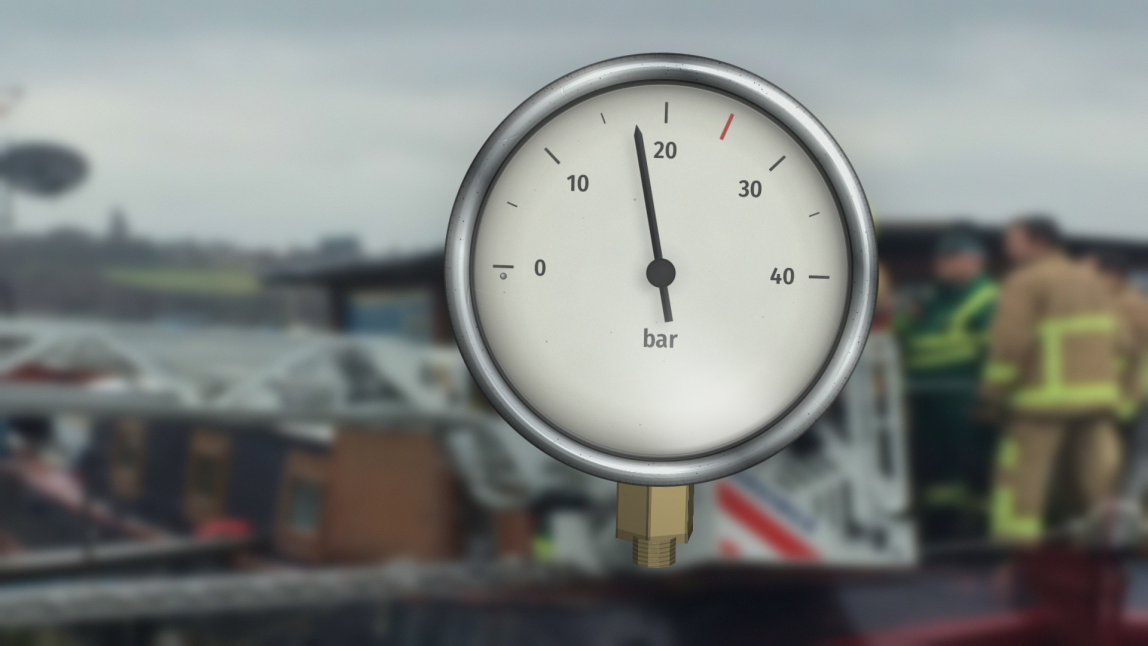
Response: 17.5
